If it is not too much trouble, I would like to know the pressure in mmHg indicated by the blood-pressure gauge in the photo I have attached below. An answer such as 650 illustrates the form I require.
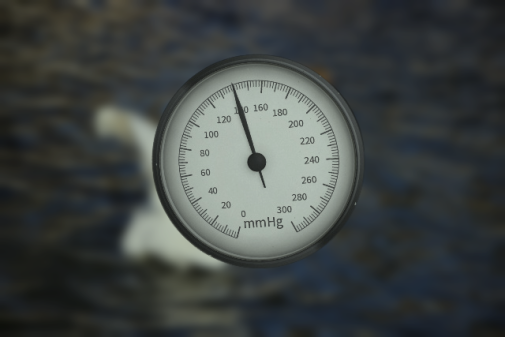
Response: 140
